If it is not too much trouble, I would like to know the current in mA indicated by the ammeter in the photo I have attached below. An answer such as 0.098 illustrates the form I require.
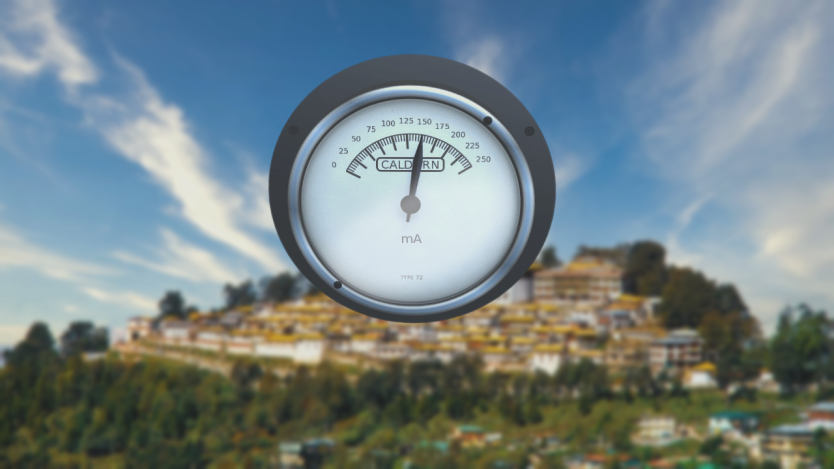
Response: 150
